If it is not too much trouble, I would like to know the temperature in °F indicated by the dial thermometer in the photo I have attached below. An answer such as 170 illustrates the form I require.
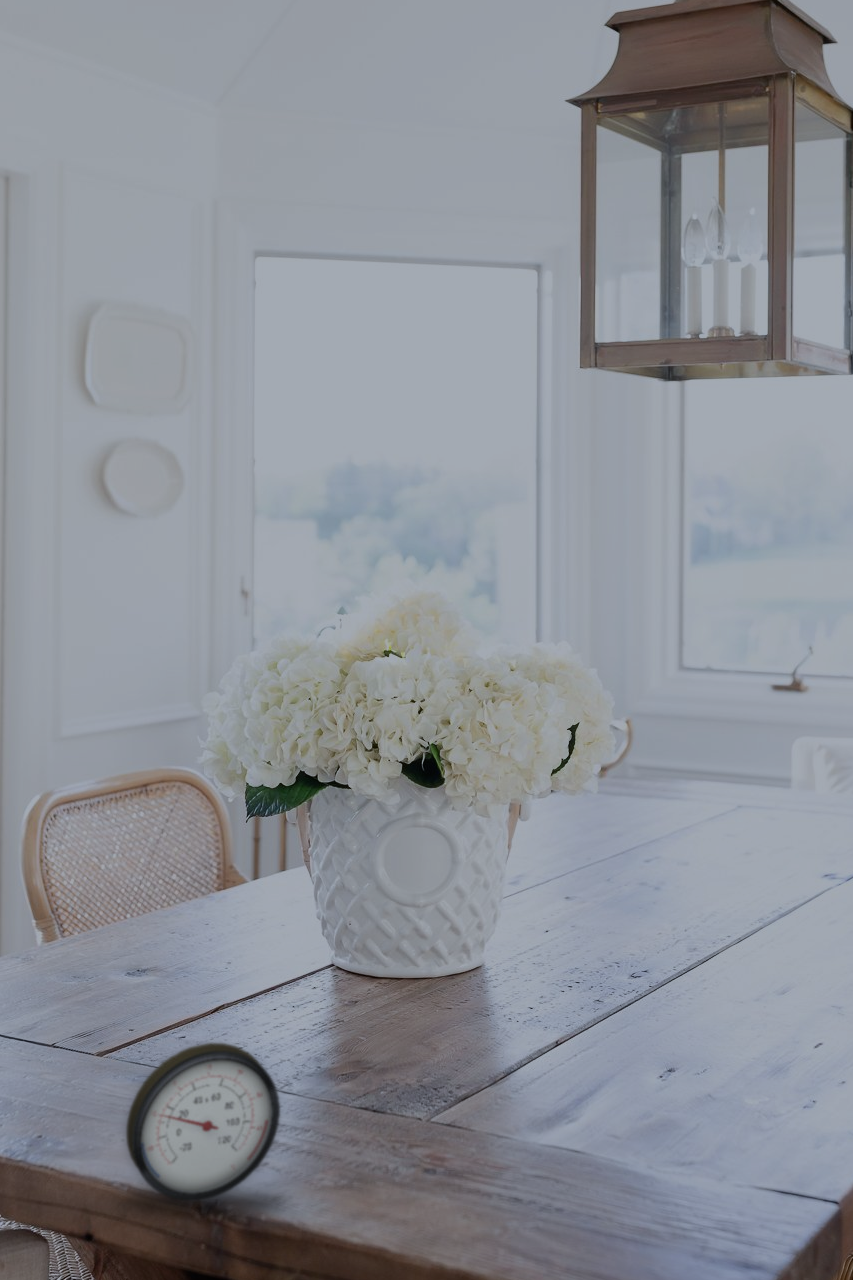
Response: 15
